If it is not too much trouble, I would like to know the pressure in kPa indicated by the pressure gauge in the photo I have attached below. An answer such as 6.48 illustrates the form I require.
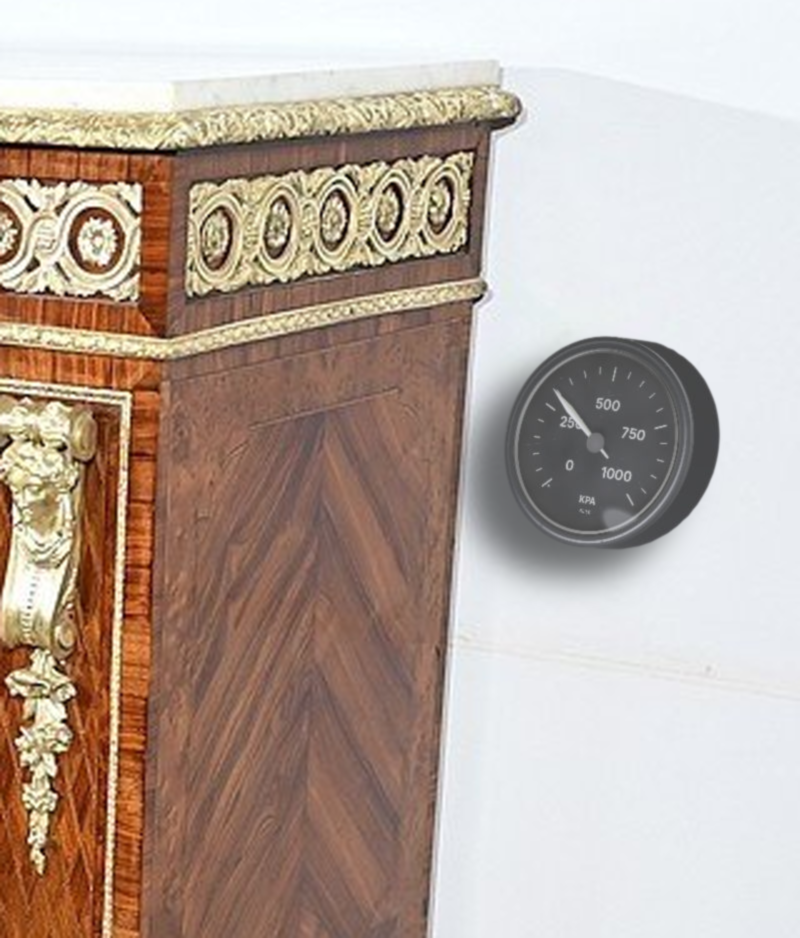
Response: 300
